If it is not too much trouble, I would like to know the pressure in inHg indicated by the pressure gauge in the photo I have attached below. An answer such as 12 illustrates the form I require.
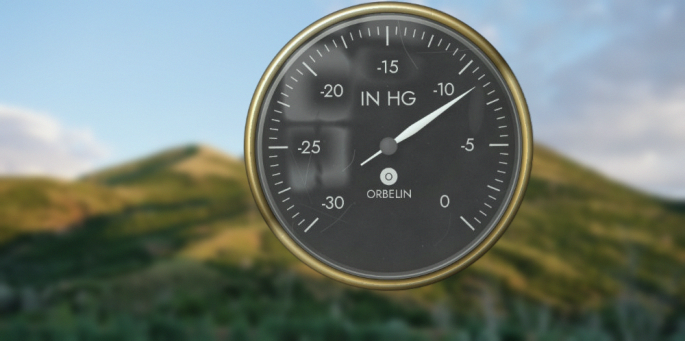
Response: -8.75
